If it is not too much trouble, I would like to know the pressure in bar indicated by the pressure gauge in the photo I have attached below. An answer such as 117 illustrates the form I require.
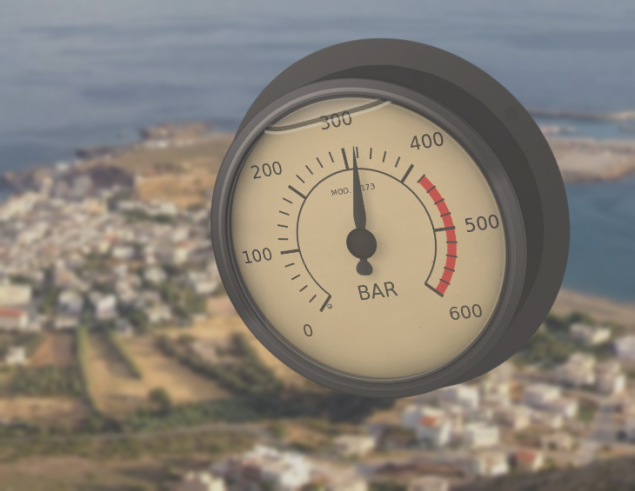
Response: 320
